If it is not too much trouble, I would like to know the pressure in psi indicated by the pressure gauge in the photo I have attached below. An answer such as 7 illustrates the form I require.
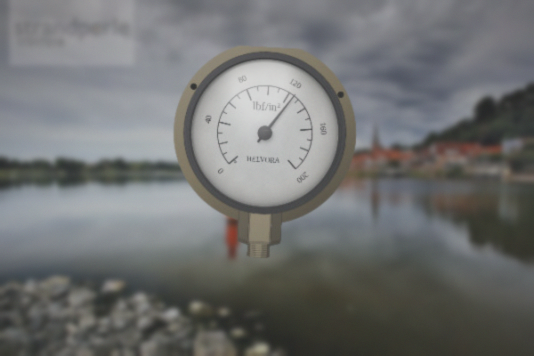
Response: 125
